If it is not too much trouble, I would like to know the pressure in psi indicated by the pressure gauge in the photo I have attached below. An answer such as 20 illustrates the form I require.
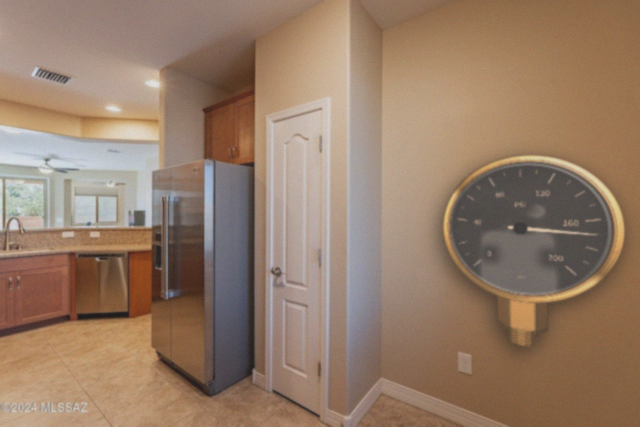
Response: 170
